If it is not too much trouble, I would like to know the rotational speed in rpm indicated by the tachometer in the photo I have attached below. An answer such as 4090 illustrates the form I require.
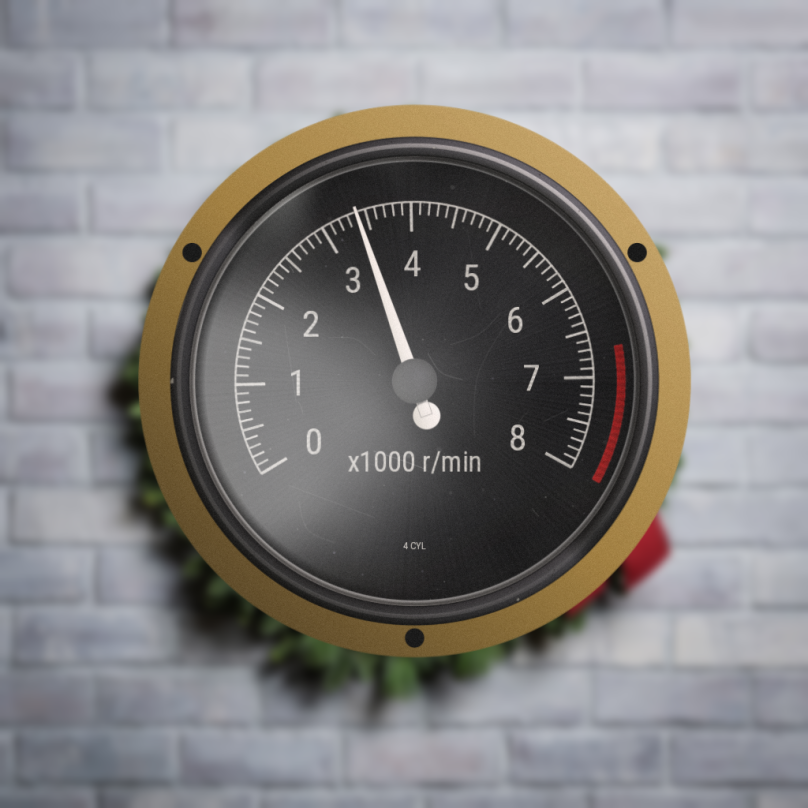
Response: 3400
